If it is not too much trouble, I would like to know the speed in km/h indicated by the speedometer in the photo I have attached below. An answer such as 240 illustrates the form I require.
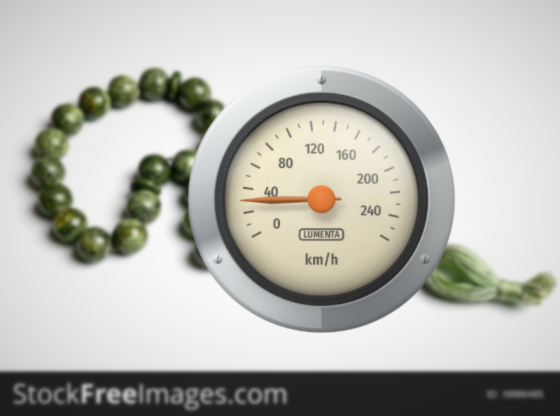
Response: 30
